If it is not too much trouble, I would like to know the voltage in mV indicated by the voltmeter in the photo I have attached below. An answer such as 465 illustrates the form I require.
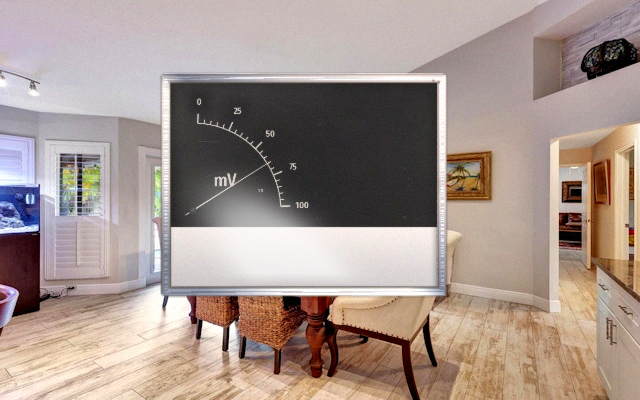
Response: 65
